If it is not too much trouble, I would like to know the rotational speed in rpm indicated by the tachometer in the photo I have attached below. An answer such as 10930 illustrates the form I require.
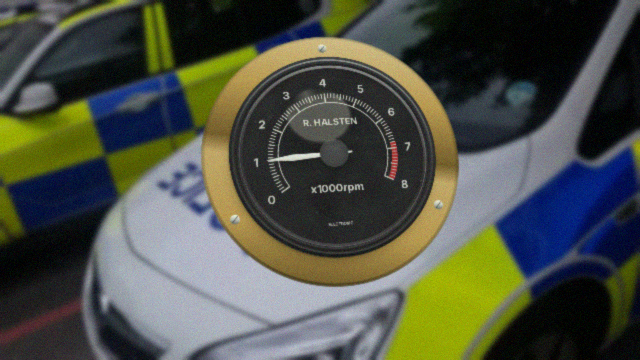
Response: 1000
